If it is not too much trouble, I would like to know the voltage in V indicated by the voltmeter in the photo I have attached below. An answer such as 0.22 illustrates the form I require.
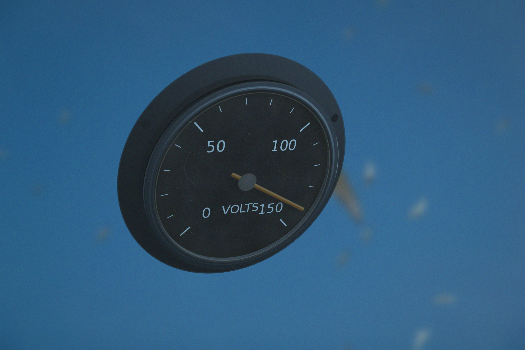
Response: 140
